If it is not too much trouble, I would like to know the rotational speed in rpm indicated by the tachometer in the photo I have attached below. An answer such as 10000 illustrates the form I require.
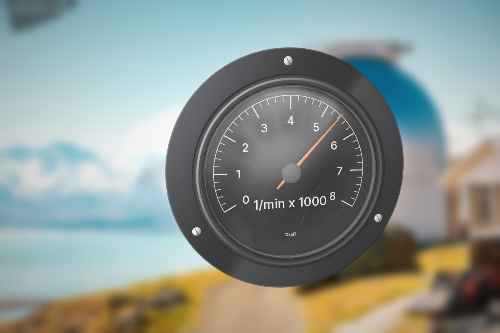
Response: 5400
